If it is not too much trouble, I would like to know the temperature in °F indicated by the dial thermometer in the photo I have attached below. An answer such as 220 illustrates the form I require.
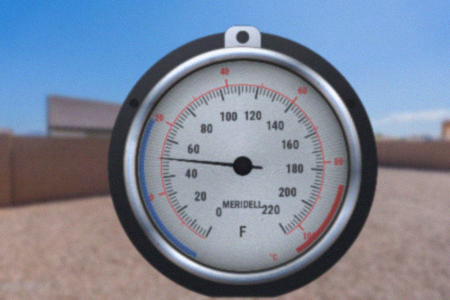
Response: 50
